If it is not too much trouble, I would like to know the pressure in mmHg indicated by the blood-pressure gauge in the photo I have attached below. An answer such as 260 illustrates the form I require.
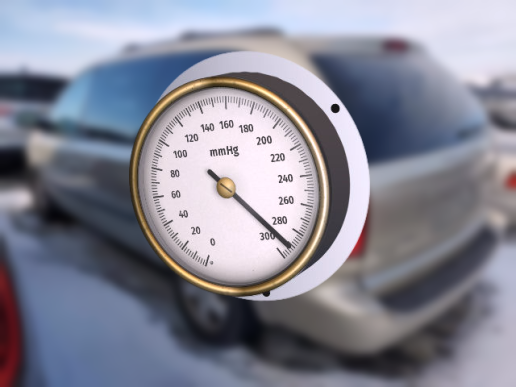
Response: 290
